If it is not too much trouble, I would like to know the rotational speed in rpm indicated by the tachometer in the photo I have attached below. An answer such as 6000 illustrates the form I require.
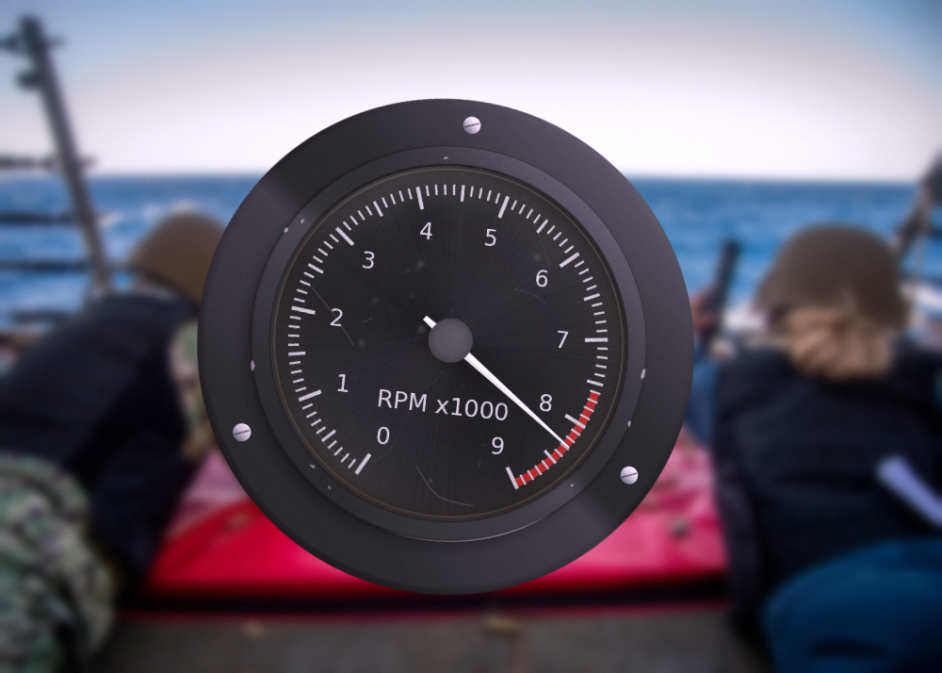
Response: 8300
